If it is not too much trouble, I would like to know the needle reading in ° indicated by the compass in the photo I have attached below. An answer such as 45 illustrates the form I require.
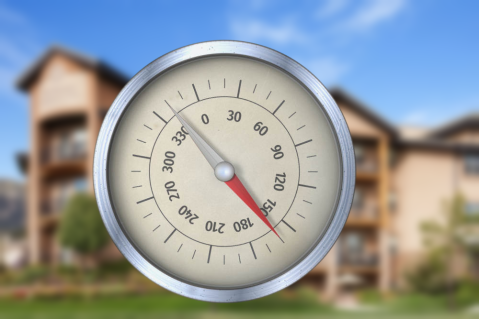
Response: 160
